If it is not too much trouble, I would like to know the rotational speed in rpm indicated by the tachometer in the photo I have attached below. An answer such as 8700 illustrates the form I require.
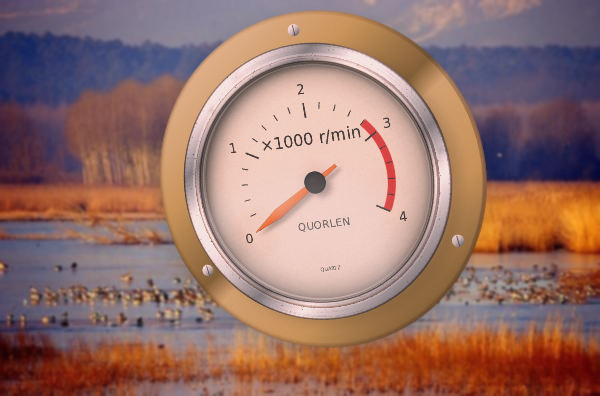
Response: 0
